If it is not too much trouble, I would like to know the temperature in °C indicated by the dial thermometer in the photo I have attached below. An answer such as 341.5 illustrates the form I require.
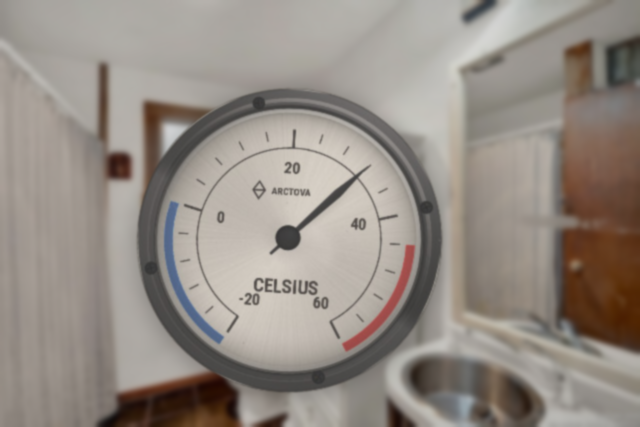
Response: 32
